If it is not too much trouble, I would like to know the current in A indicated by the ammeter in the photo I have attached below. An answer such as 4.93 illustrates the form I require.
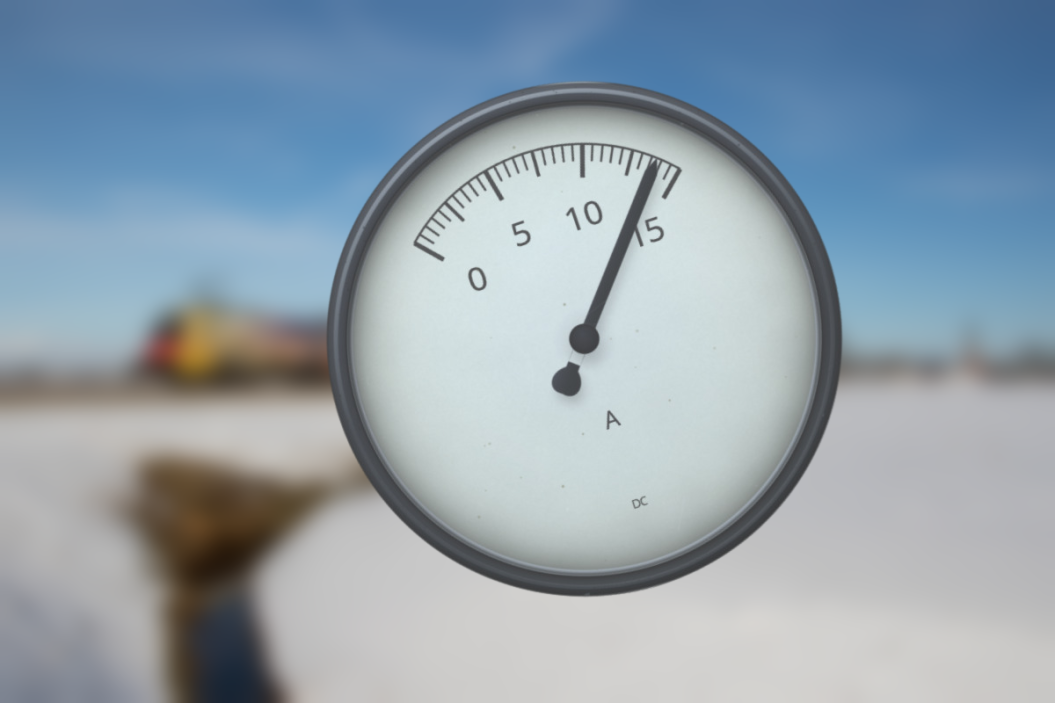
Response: 13.75
